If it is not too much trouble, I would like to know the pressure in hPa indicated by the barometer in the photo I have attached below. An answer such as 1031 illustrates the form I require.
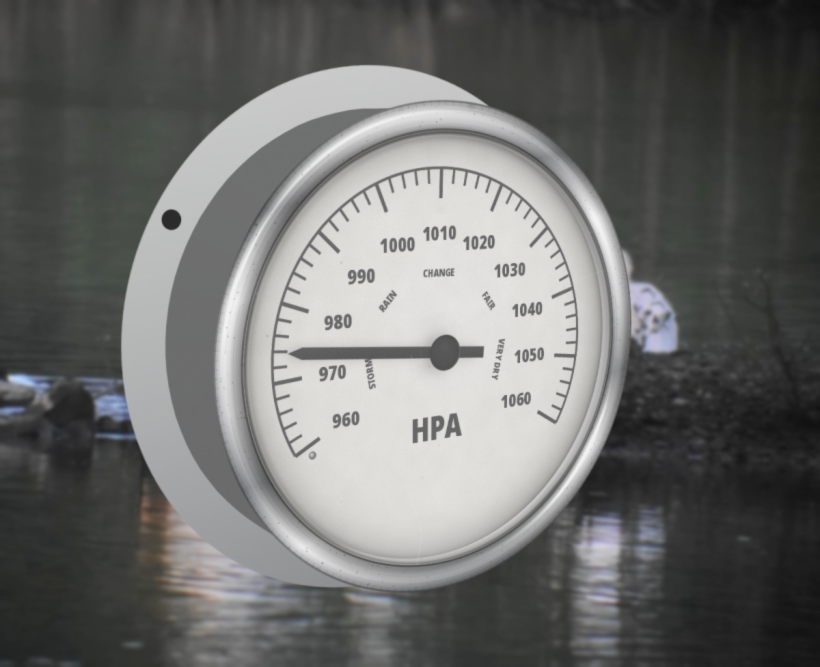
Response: 974
